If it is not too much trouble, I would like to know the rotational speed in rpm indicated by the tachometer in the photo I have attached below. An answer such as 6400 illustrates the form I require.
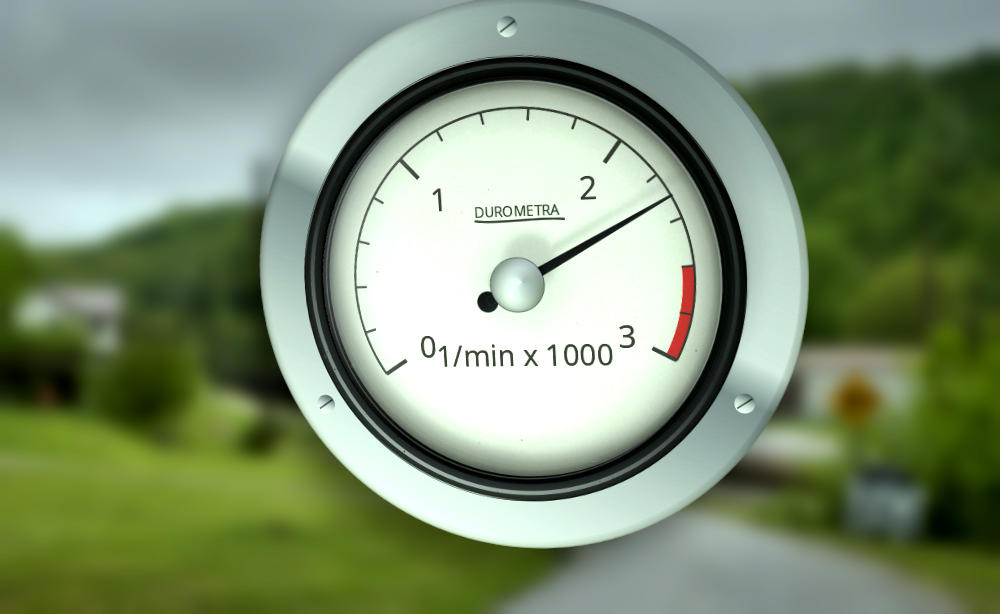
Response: 2300
